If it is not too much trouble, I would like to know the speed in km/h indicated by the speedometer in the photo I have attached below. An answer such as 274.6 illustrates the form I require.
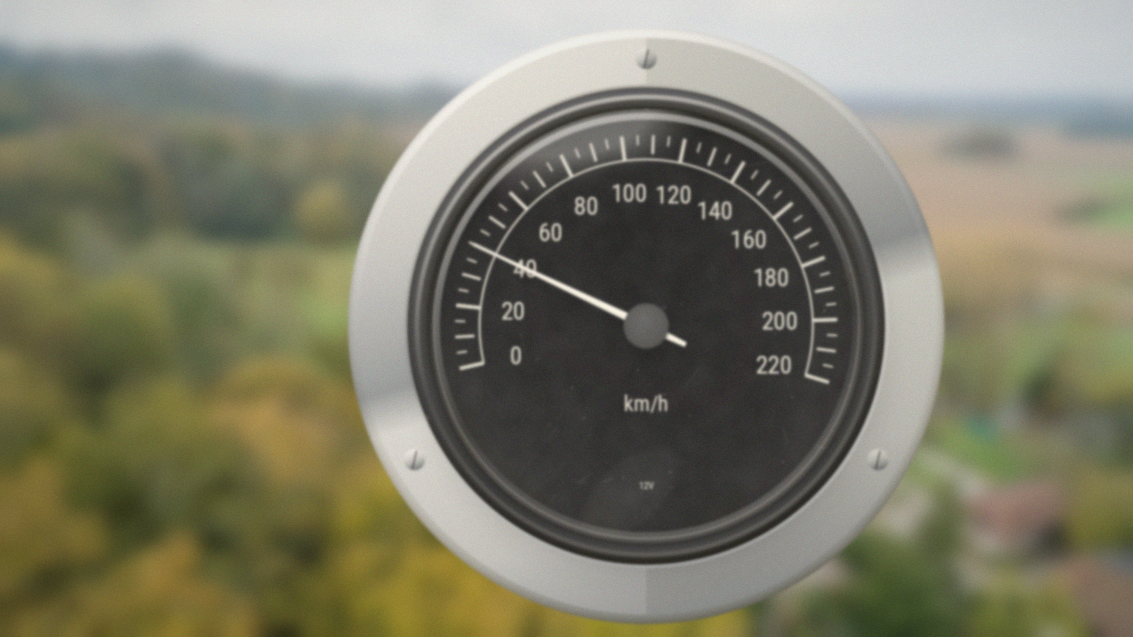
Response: 40
